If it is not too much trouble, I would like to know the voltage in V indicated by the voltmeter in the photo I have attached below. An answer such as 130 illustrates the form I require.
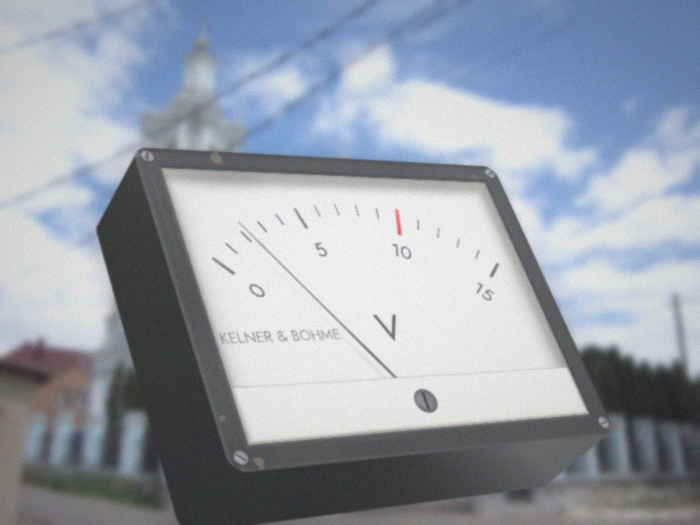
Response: 2
